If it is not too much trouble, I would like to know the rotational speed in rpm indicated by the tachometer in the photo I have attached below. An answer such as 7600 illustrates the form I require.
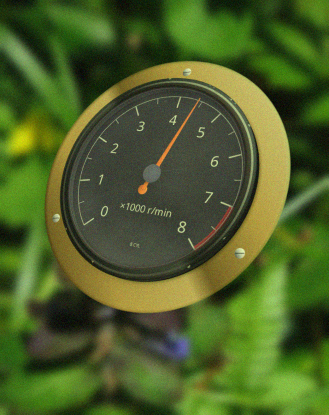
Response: 4500
